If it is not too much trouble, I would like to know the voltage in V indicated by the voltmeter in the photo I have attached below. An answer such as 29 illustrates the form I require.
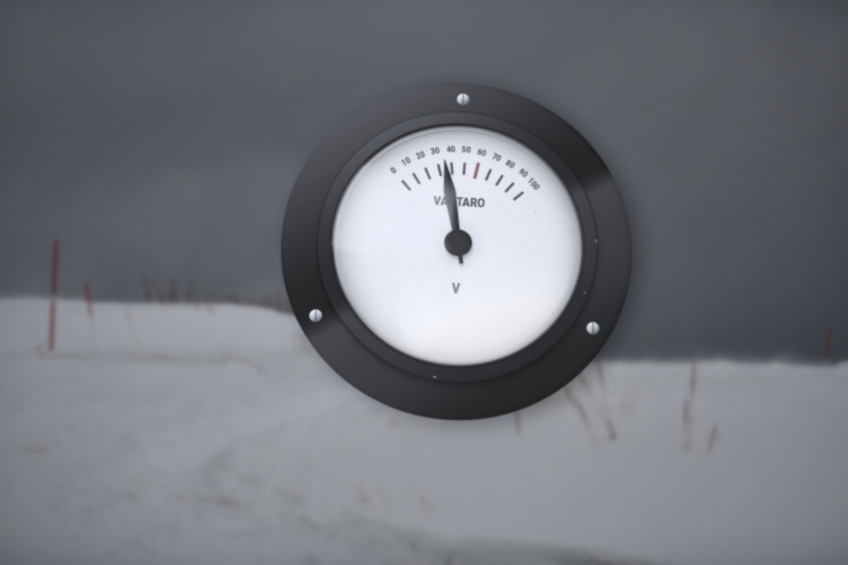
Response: 35
